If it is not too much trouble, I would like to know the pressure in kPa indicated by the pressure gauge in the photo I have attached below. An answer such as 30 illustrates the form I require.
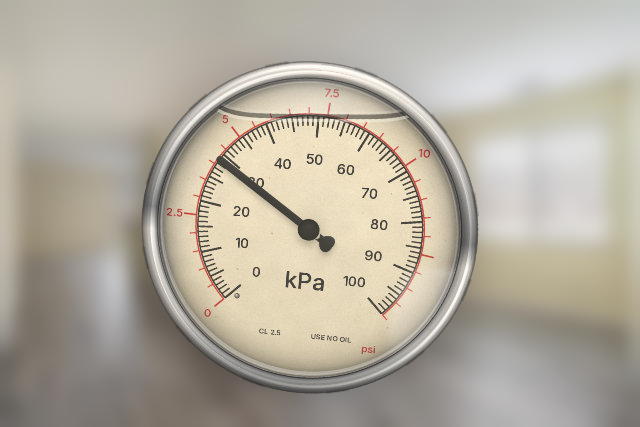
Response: 29
